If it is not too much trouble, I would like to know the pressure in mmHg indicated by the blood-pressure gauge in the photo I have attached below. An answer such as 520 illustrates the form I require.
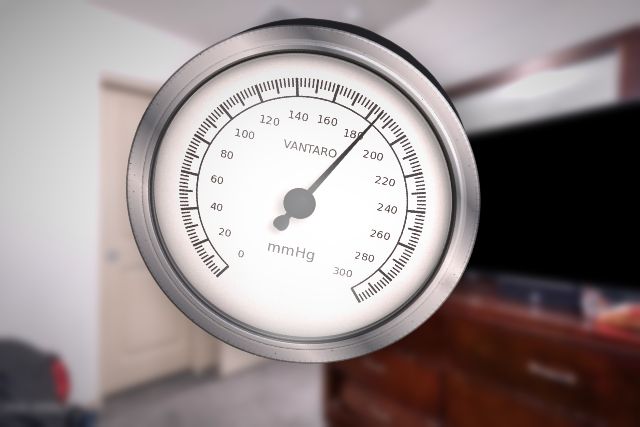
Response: 184
